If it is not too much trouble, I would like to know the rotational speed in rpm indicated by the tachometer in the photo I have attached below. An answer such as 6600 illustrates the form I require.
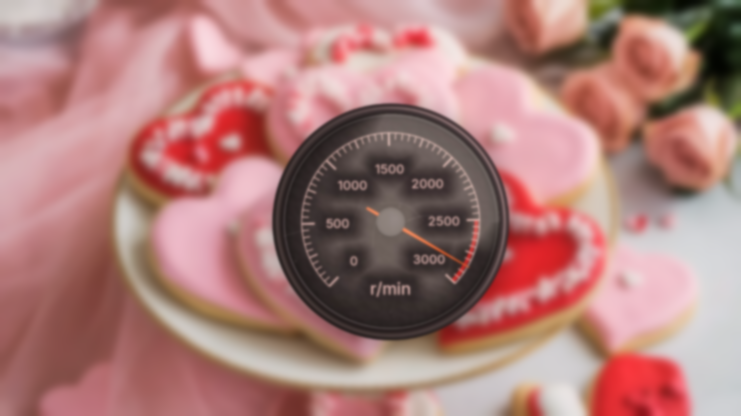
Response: 2850
